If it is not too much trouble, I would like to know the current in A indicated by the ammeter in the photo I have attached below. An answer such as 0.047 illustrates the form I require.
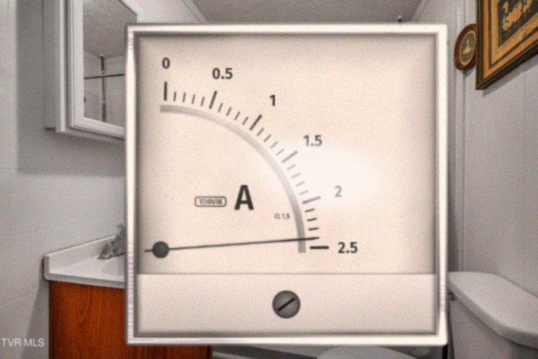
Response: 2.4
